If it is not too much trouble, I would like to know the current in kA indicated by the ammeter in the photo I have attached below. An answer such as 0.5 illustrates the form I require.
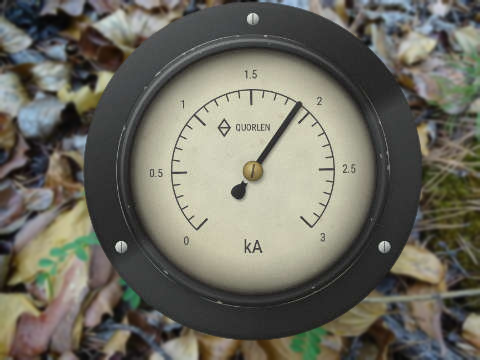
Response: 1.9
